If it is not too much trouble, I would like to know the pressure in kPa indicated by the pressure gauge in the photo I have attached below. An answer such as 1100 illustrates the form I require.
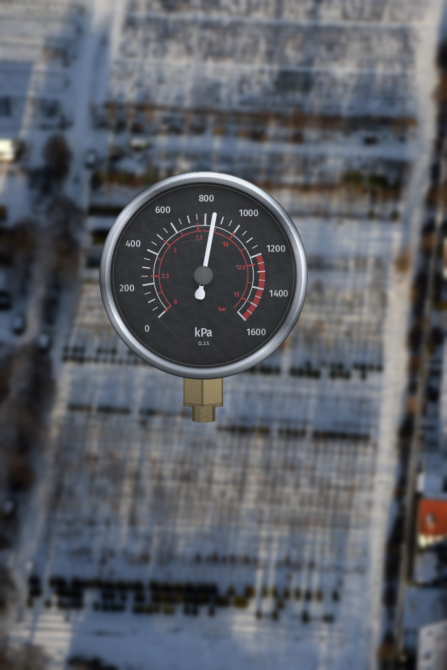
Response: 850
